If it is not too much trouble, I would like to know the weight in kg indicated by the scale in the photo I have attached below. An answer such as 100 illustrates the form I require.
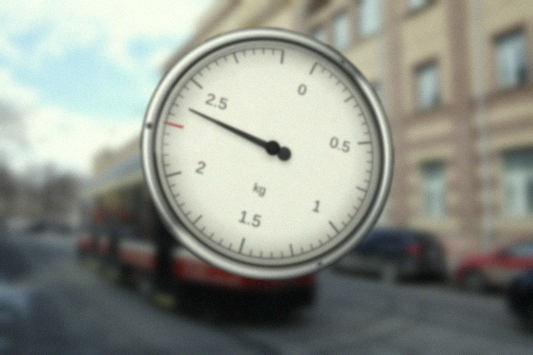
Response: 2.35
